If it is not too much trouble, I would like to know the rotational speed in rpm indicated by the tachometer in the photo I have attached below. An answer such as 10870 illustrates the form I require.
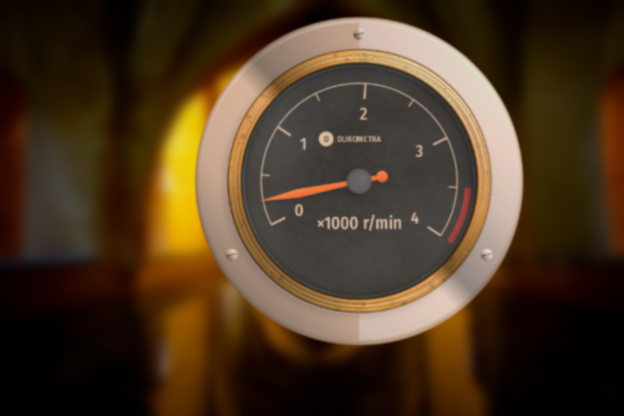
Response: 250
